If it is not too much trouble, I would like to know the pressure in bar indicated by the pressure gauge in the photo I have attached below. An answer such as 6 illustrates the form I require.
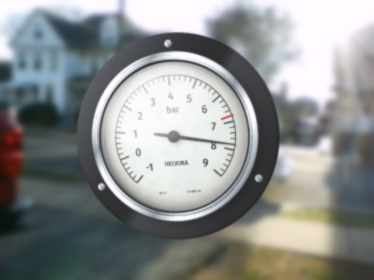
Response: 7.8
